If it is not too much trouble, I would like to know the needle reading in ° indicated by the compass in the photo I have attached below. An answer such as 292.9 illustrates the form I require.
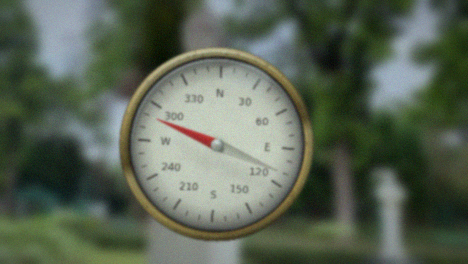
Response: 290
